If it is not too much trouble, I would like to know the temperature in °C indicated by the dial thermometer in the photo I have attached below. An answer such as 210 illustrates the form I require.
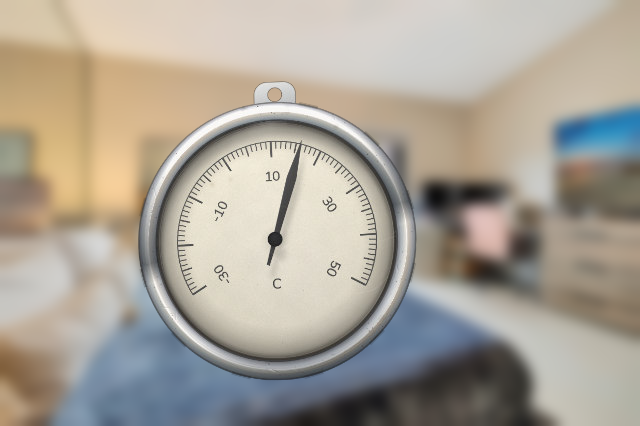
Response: 16
